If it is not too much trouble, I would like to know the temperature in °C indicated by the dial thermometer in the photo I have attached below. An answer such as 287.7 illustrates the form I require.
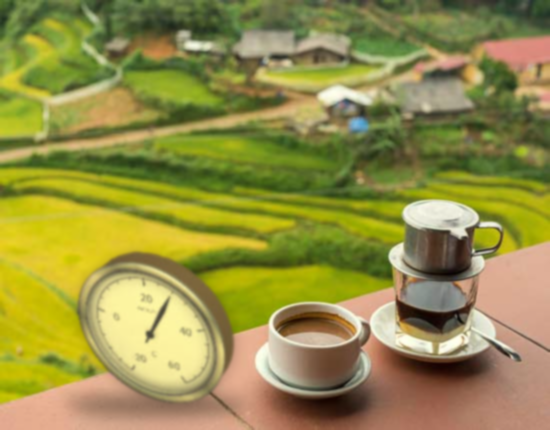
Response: 28
